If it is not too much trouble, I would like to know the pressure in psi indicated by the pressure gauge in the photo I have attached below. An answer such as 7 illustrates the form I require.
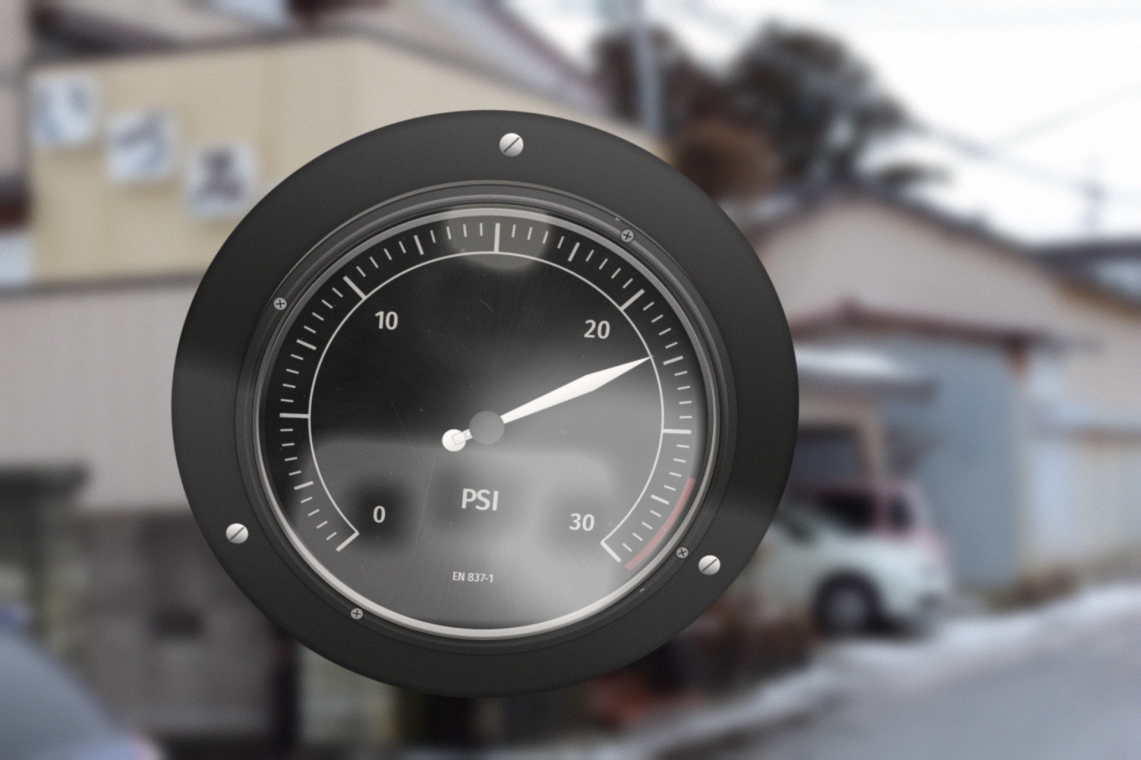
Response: 22
